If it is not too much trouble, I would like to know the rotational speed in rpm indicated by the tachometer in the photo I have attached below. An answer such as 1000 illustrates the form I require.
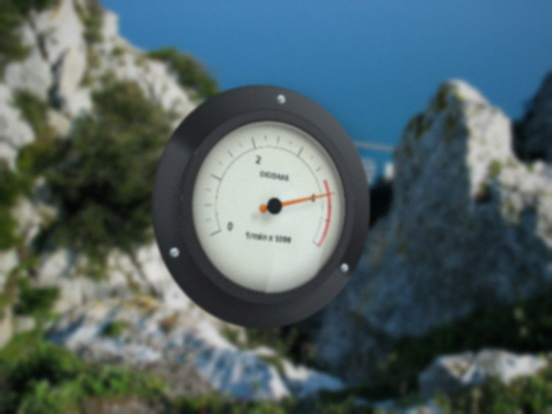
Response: 4000
